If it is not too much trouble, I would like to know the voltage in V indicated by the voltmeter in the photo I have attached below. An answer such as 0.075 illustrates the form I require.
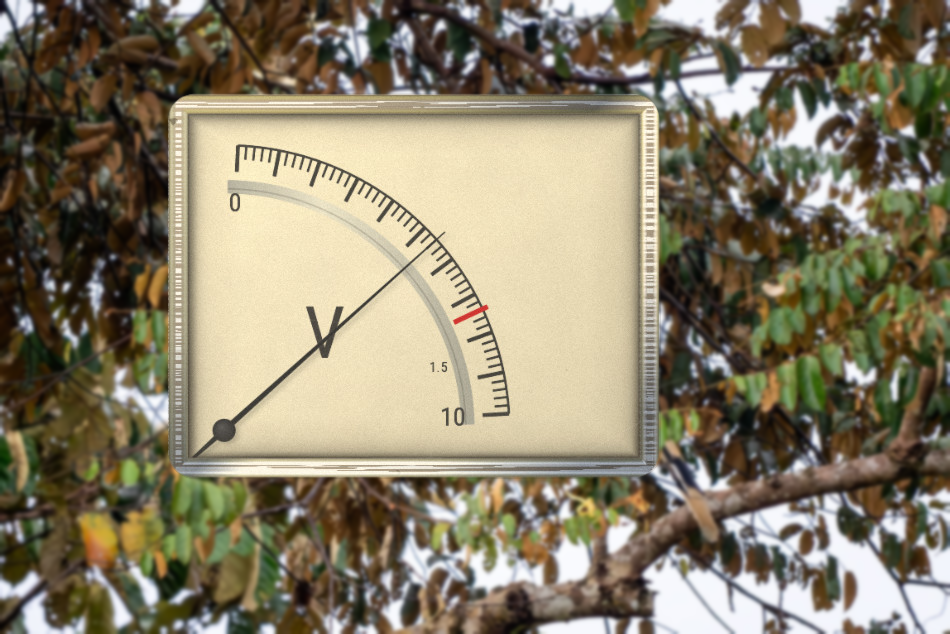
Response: 5.4
